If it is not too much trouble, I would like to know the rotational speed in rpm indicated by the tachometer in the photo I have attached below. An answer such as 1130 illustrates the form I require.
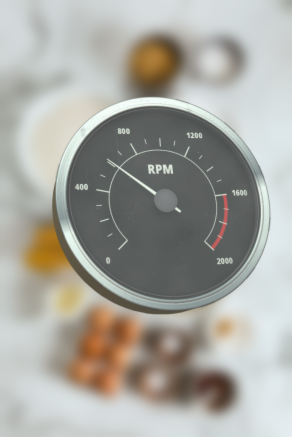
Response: 600
